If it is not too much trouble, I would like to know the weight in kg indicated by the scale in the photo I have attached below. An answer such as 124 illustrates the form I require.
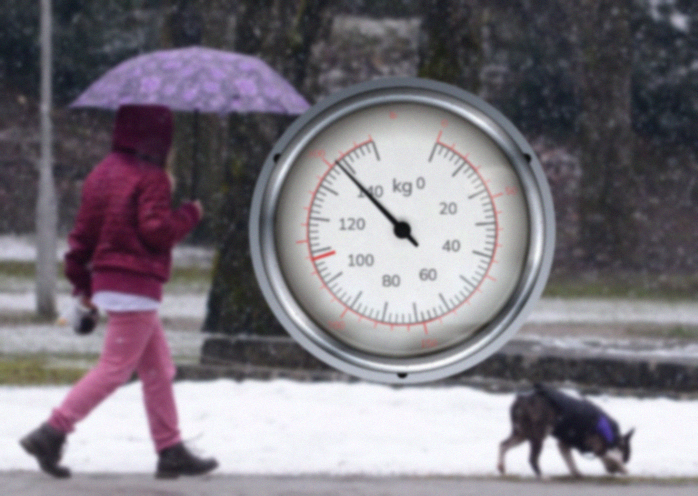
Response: 138
